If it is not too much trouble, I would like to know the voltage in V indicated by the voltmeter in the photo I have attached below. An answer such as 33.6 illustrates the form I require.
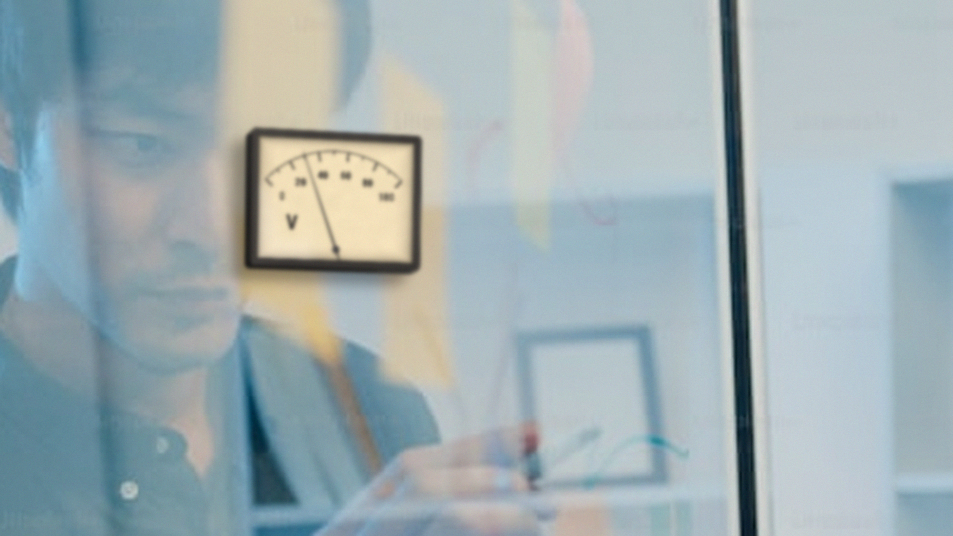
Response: 30
